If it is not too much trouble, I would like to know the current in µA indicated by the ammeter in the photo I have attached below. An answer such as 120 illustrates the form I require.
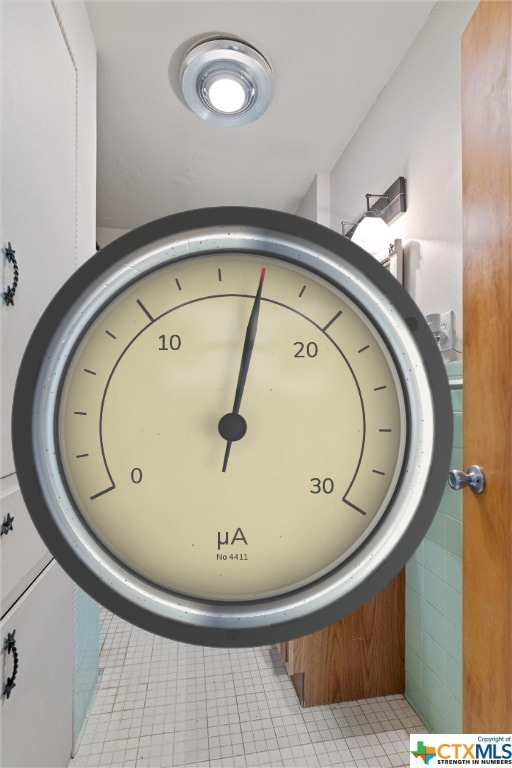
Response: 16
